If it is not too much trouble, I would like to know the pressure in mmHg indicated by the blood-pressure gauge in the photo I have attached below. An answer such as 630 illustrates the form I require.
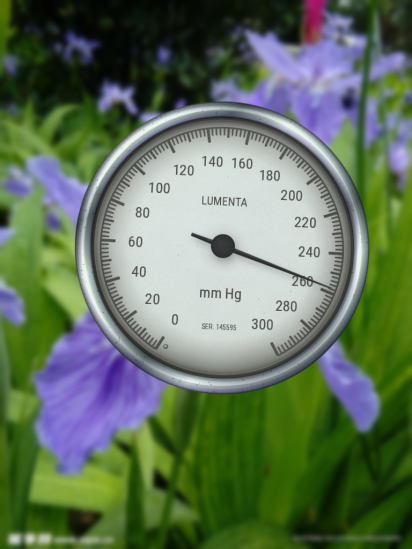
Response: 258
